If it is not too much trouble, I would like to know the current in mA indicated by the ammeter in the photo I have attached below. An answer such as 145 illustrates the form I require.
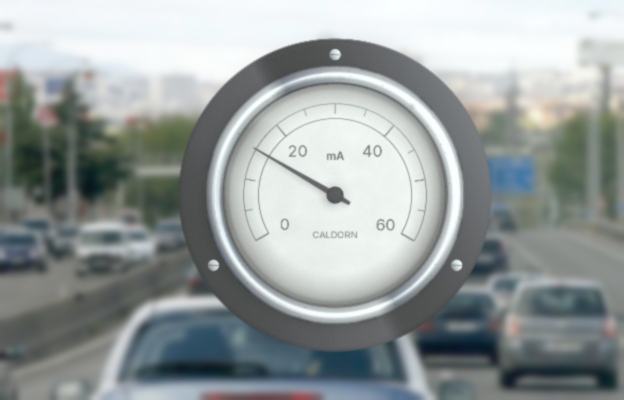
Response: 15
